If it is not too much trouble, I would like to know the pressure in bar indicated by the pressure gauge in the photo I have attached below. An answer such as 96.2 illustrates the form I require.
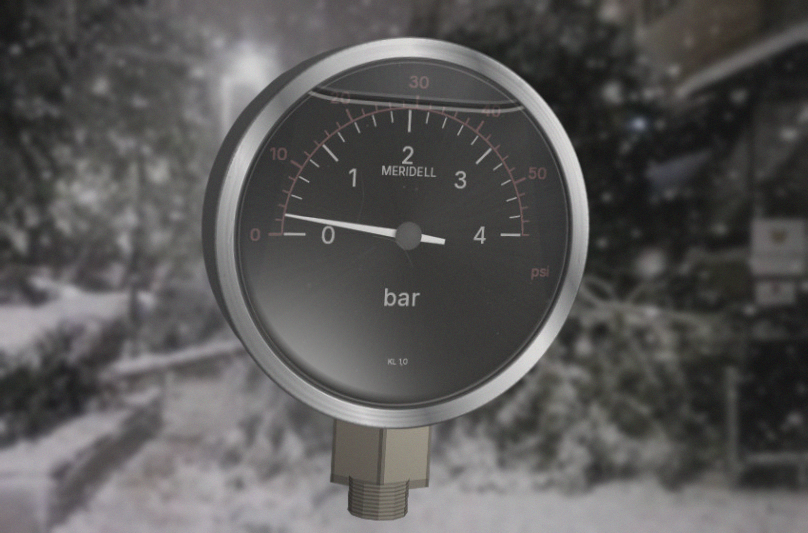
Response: 0.2
